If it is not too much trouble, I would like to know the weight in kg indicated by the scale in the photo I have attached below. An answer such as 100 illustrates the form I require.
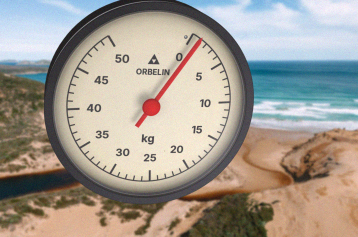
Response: 1
